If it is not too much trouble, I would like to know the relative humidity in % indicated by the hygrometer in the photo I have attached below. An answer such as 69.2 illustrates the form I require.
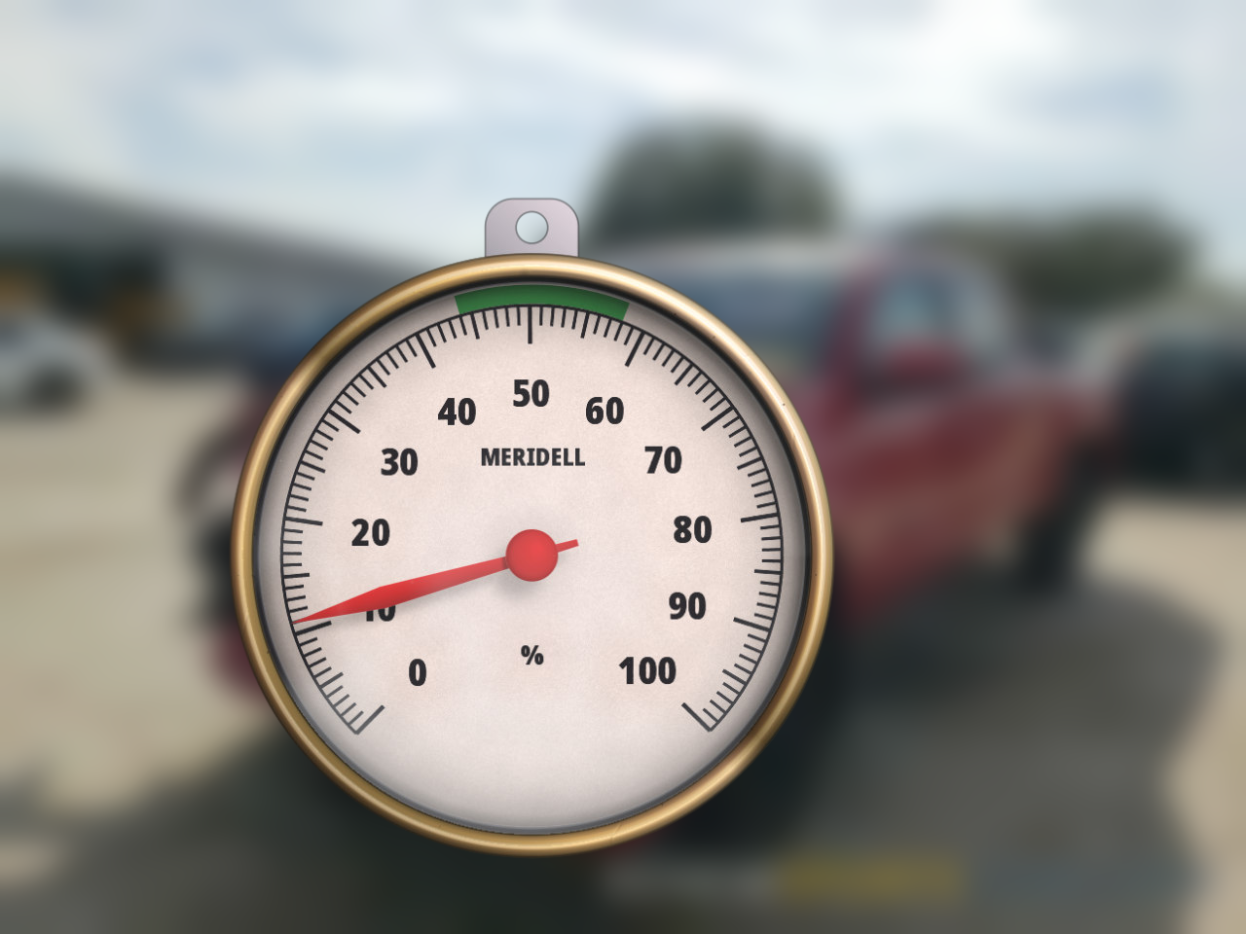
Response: 11
